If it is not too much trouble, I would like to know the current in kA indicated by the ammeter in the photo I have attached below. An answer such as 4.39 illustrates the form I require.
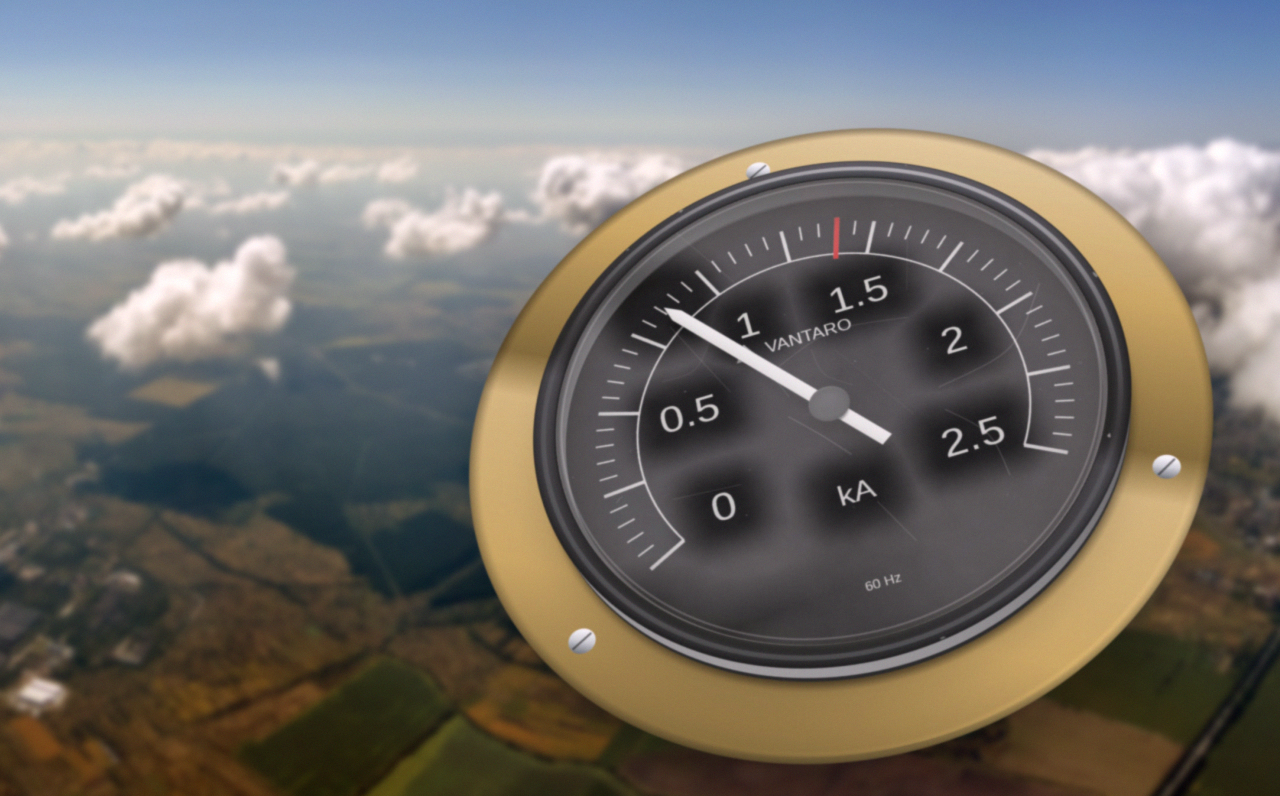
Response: 0.85
